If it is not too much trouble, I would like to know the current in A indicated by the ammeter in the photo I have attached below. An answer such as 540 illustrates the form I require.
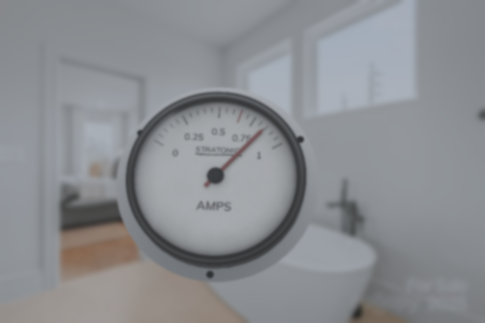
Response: 0.85
